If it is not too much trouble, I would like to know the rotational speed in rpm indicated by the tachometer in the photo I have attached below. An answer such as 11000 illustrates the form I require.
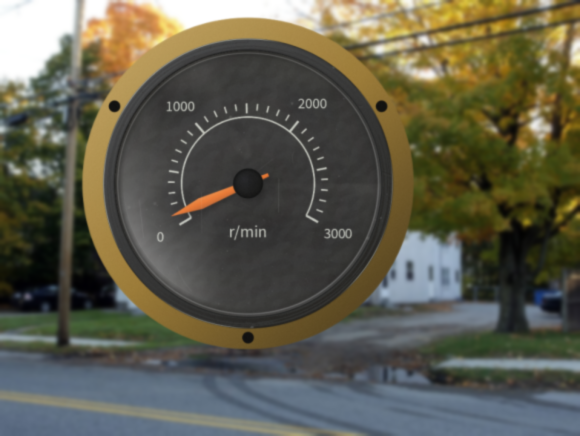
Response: 100
